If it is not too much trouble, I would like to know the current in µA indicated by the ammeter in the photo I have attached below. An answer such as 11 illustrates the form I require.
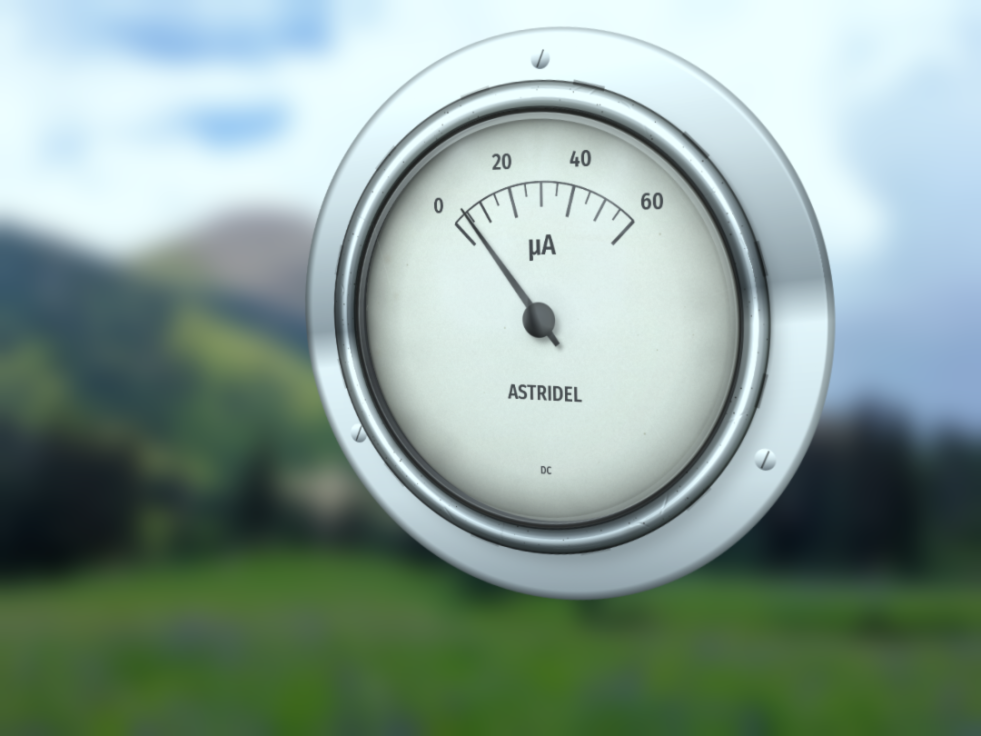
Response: 5
